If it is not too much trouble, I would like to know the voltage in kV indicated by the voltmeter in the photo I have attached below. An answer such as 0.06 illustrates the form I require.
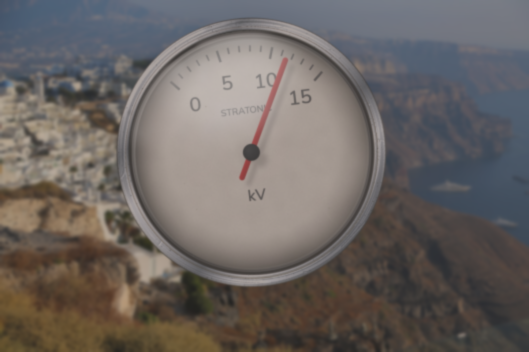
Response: 11.5
